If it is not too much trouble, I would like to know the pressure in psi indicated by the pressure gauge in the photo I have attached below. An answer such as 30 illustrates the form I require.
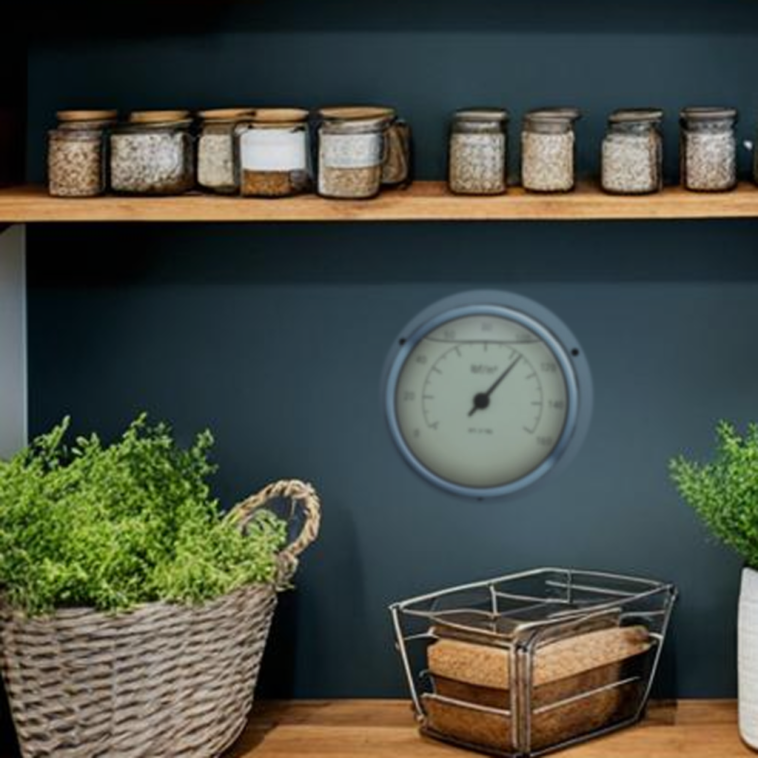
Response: 105
